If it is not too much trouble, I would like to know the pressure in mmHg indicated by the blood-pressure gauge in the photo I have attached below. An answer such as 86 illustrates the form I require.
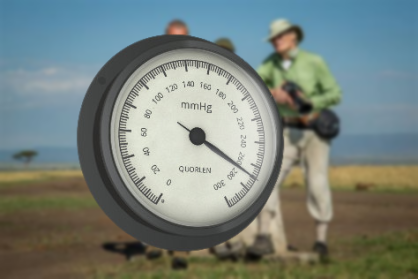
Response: 270
